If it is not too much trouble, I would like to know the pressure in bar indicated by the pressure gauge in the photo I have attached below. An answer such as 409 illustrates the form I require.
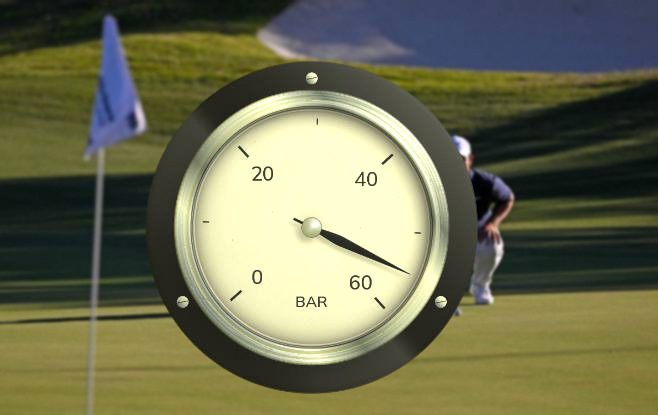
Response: 55
